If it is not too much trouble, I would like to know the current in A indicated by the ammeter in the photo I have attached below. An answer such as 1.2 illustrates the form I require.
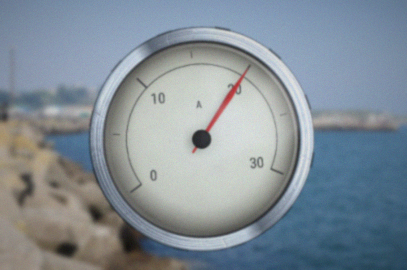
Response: 20
